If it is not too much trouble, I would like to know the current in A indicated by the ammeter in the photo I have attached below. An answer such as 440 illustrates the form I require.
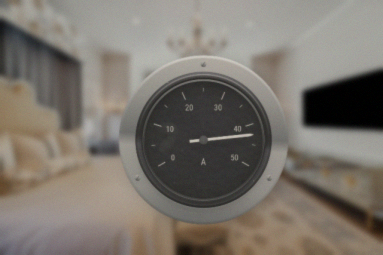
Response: 42.5
